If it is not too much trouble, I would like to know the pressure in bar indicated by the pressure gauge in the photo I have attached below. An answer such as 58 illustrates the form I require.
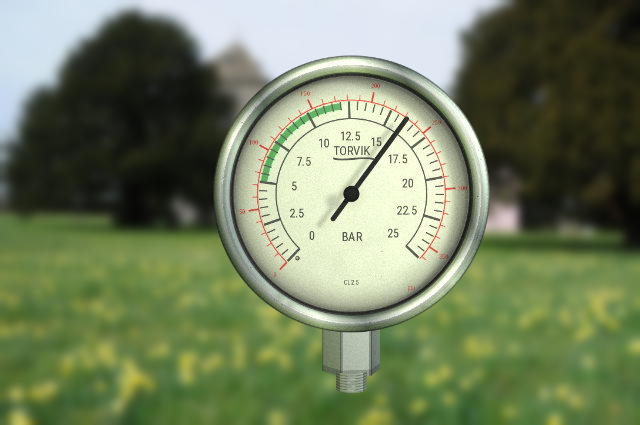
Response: 16
